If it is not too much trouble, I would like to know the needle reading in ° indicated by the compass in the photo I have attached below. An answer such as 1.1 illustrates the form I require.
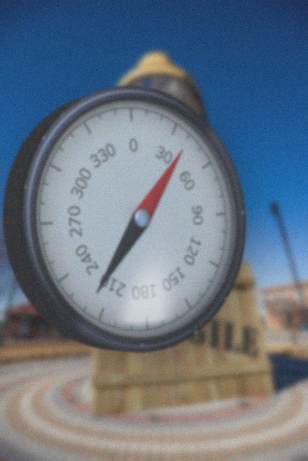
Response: 40
